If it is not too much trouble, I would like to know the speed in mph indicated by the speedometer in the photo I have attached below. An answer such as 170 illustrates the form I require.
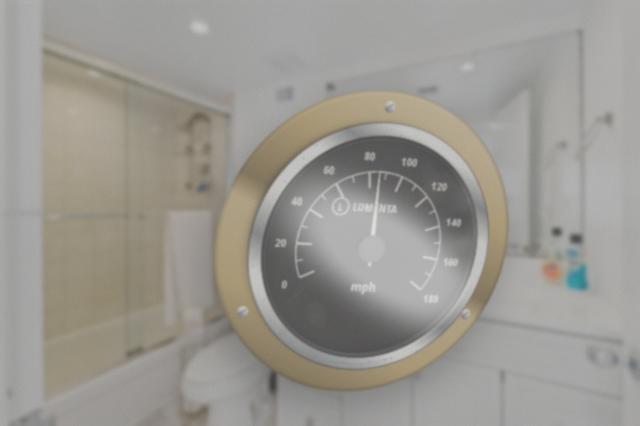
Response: 85
